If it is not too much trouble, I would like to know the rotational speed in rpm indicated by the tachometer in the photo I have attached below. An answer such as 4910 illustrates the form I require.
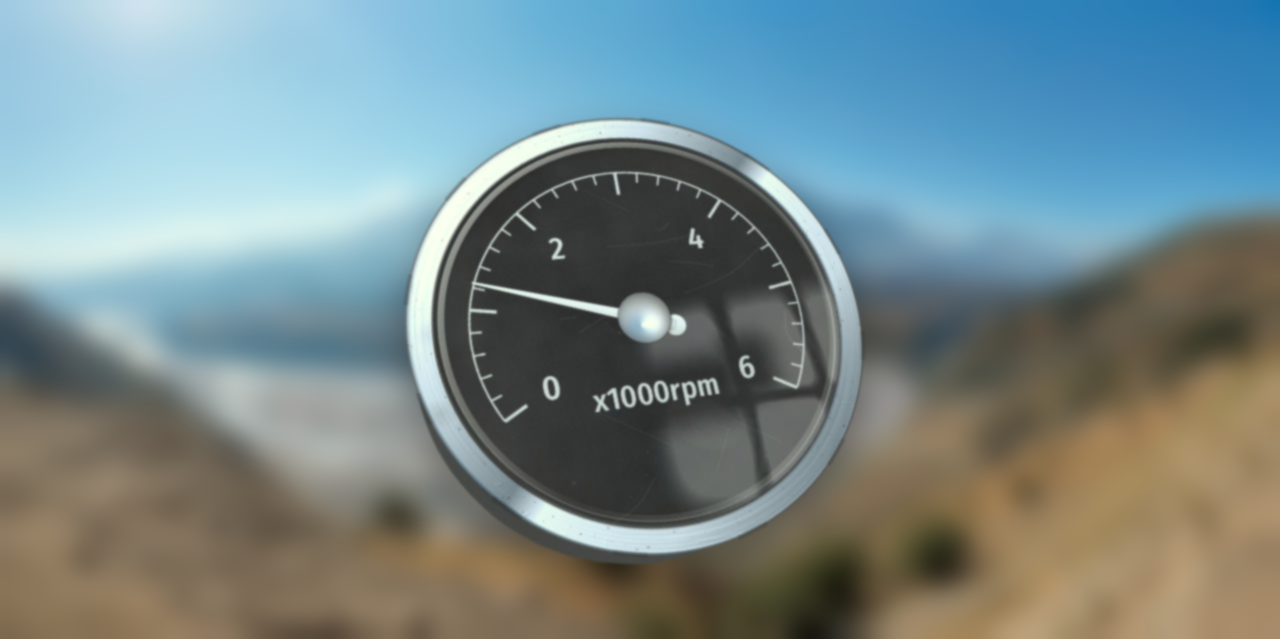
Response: 1200
